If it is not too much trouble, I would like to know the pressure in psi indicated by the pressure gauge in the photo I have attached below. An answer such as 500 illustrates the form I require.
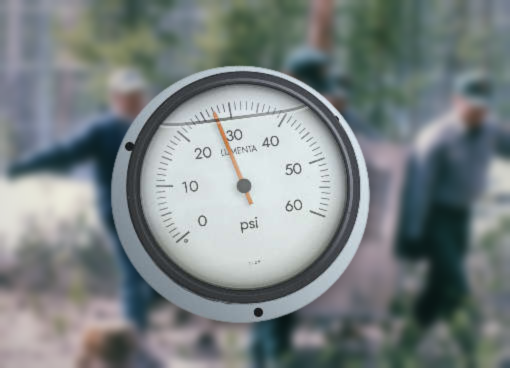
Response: 27
